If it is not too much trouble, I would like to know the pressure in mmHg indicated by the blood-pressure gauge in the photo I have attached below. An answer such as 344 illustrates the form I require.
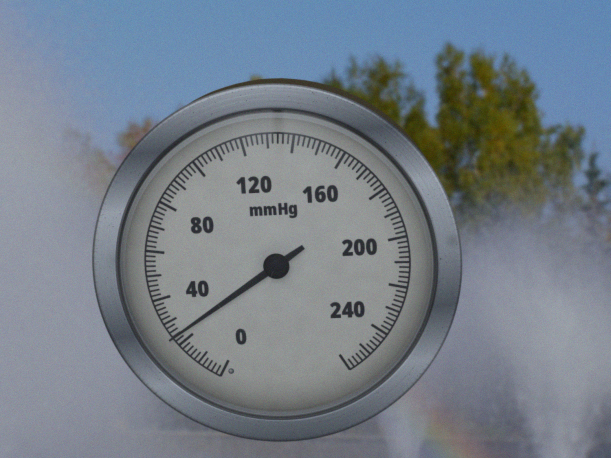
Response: 24
